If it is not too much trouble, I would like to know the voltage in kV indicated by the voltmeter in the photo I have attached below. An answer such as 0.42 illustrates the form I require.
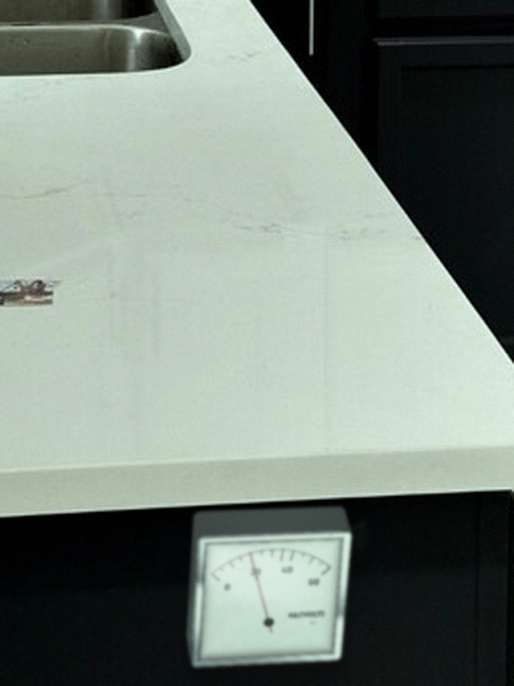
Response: 20
